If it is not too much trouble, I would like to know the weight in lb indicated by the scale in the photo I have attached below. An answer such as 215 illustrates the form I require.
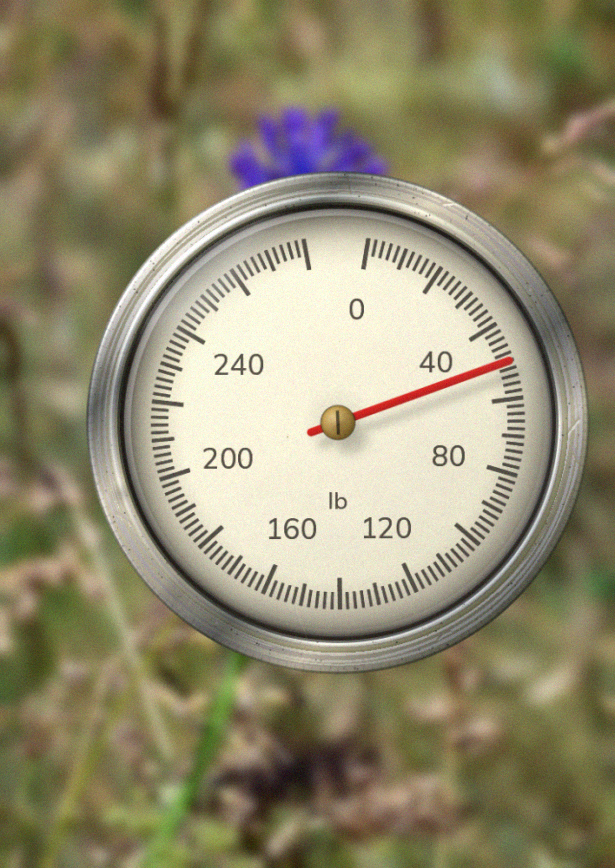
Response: 50
